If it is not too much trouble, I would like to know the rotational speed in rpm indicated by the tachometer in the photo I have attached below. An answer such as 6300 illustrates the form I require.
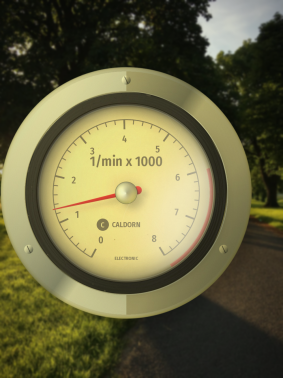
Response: 1300
